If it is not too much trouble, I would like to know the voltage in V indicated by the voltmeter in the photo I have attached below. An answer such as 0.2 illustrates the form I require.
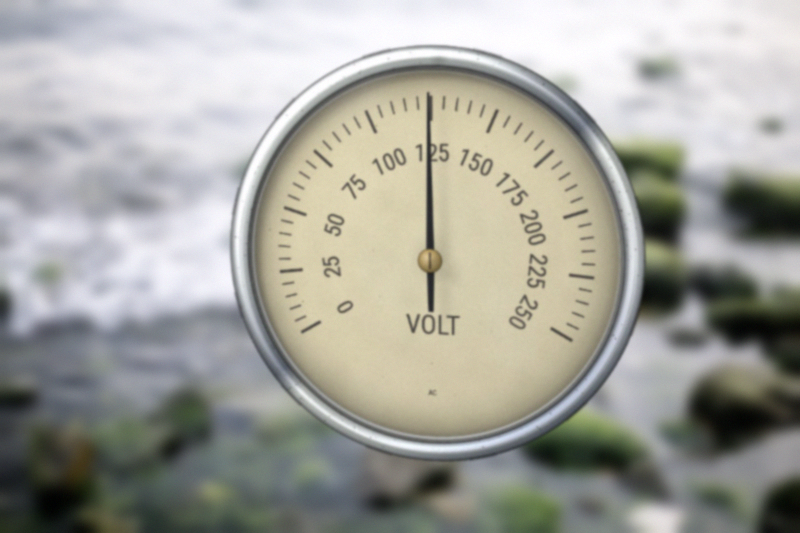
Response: 125
